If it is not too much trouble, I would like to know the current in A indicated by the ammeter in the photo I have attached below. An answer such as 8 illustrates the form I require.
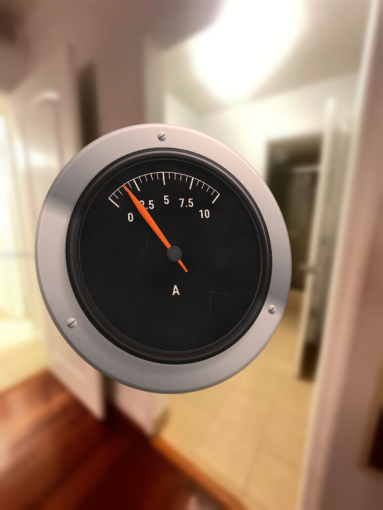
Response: 1.5
